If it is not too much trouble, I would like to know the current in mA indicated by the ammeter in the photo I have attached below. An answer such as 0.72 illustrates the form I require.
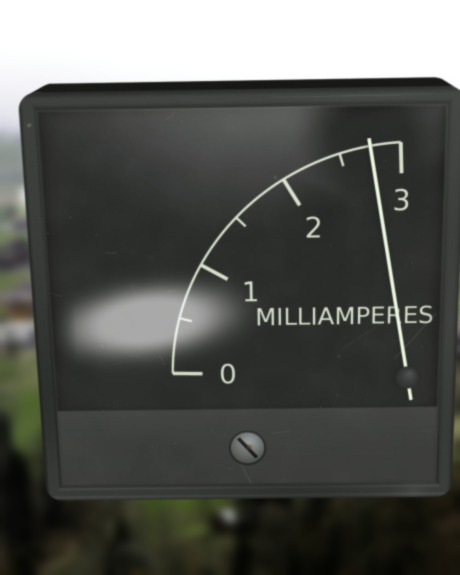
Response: 2.75
